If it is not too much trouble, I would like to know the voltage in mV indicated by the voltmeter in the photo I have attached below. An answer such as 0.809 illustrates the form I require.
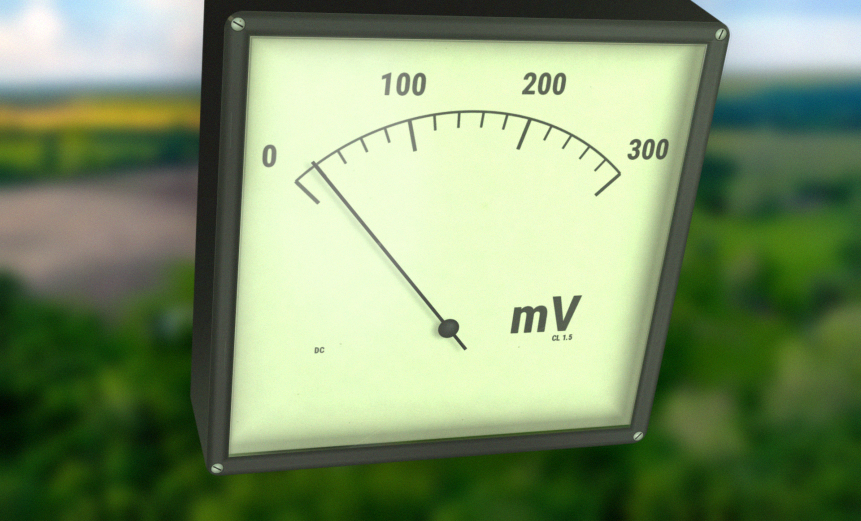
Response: 20
